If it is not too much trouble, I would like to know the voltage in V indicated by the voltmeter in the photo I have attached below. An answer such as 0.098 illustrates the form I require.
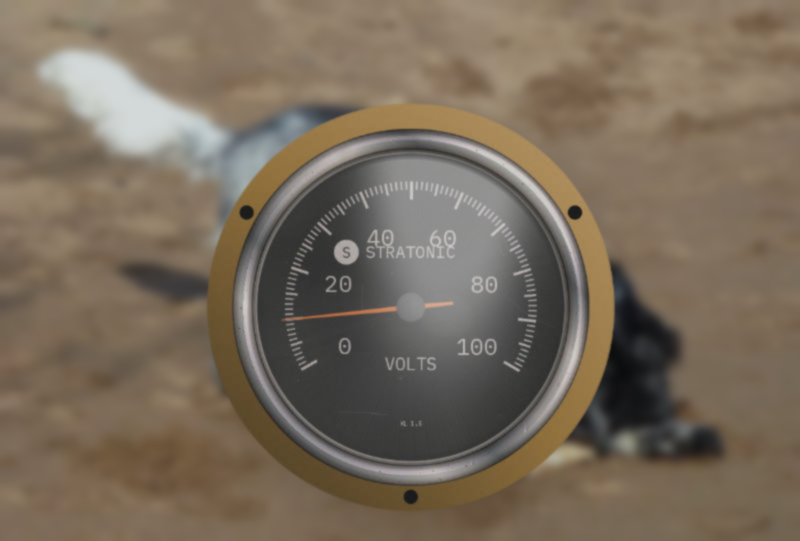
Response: 10
